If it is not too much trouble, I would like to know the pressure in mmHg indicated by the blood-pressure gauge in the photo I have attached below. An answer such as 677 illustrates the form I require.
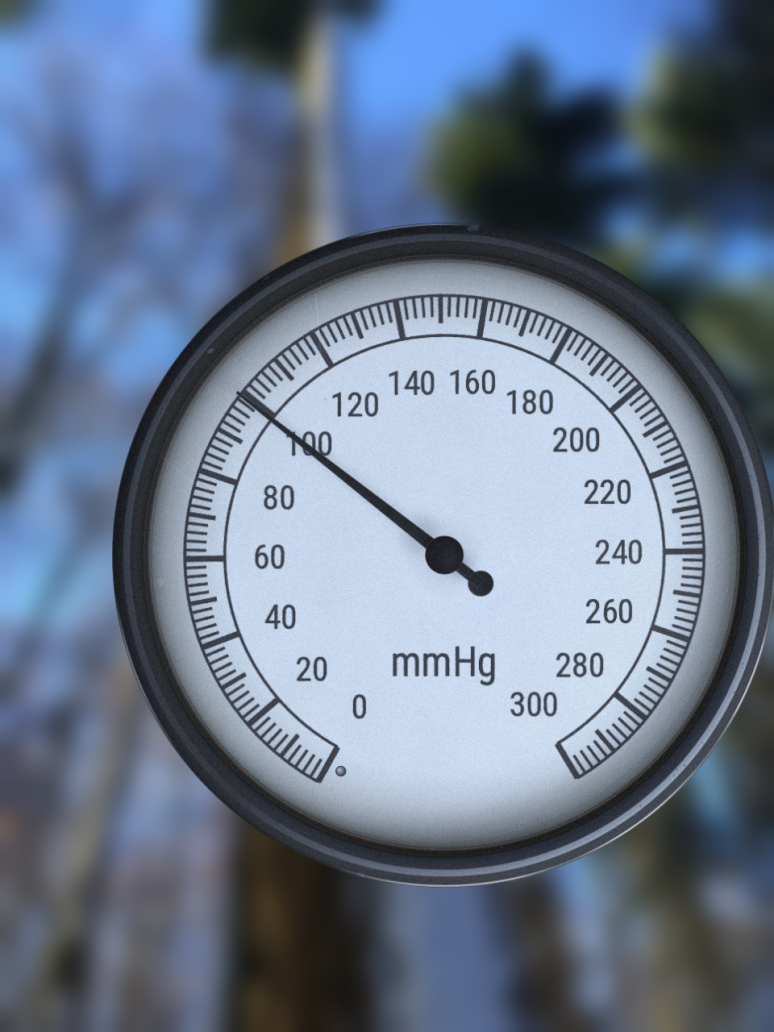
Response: 99
